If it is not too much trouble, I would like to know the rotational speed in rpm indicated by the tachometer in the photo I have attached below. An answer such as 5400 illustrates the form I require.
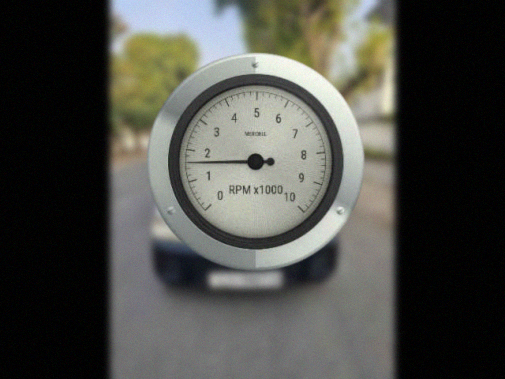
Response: 1600
